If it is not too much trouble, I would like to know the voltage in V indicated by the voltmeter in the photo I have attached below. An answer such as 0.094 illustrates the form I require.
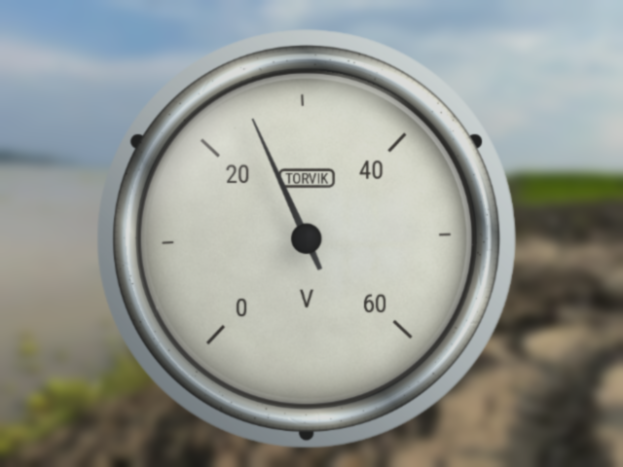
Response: 25
